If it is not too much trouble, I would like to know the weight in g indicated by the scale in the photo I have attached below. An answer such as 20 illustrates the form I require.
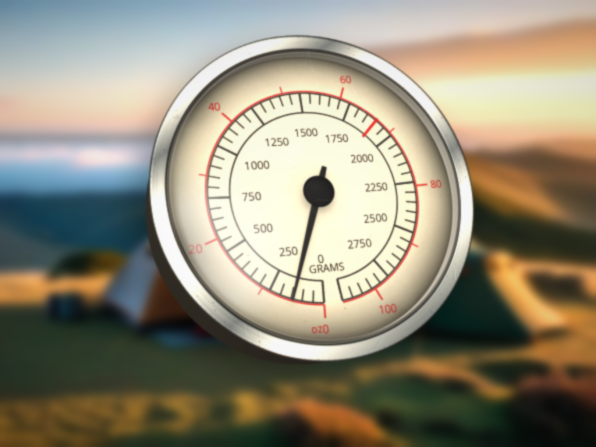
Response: 150
